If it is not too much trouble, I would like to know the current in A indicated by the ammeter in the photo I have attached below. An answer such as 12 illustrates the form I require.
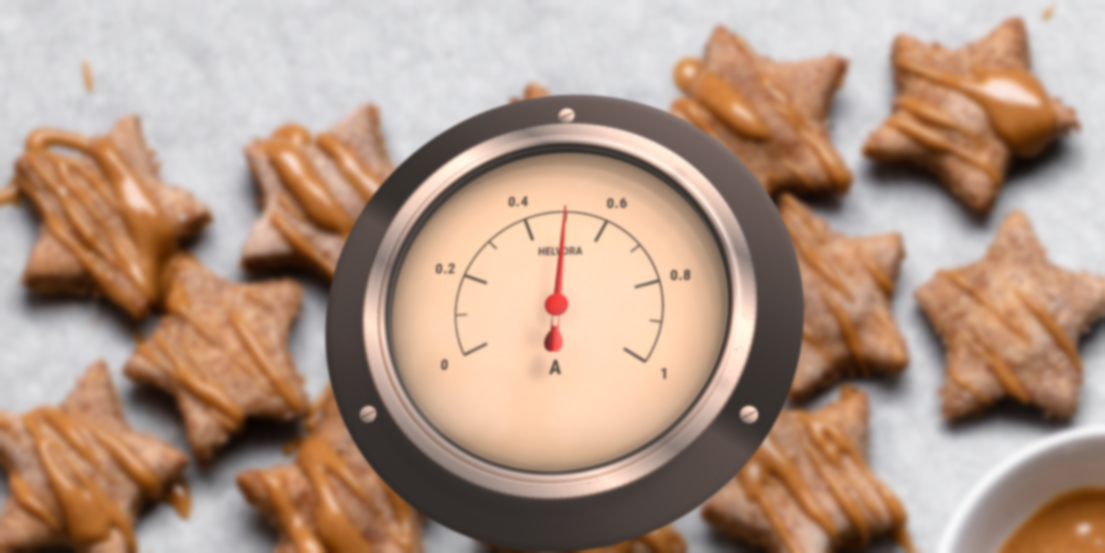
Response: 0.5
